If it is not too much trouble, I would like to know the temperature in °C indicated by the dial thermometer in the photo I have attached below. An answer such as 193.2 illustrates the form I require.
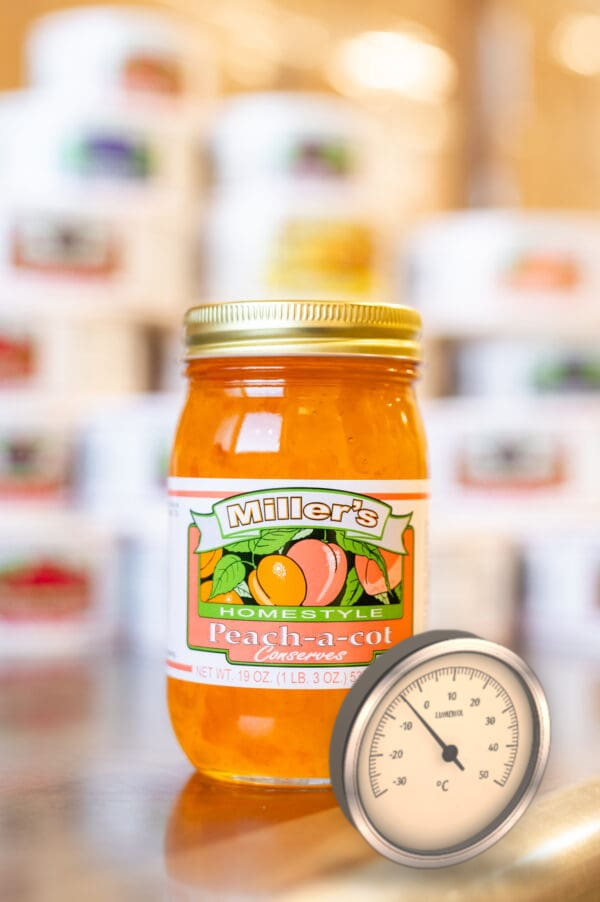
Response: -5
